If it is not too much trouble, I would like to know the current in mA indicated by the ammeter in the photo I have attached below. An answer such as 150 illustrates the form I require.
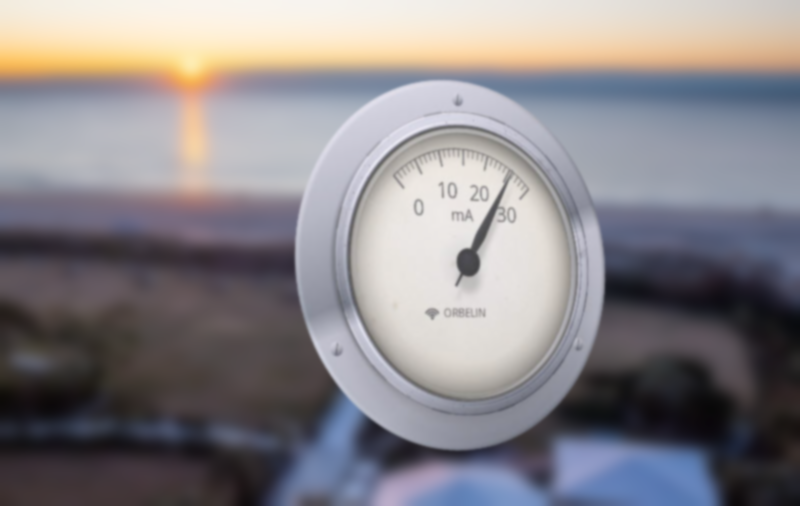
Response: 25
